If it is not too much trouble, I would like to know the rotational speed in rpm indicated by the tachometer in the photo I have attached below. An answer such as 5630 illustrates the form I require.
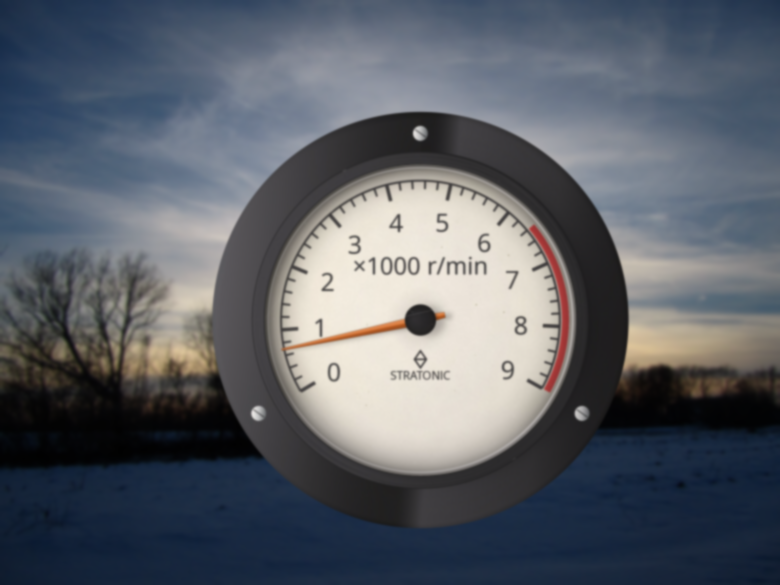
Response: 700
